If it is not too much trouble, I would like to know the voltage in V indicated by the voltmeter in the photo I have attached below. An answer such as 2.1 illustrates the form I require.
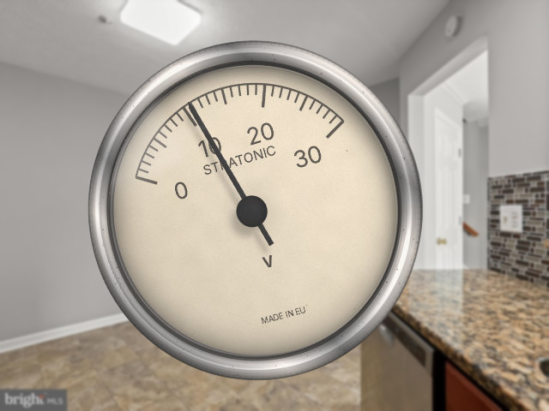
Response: 11
